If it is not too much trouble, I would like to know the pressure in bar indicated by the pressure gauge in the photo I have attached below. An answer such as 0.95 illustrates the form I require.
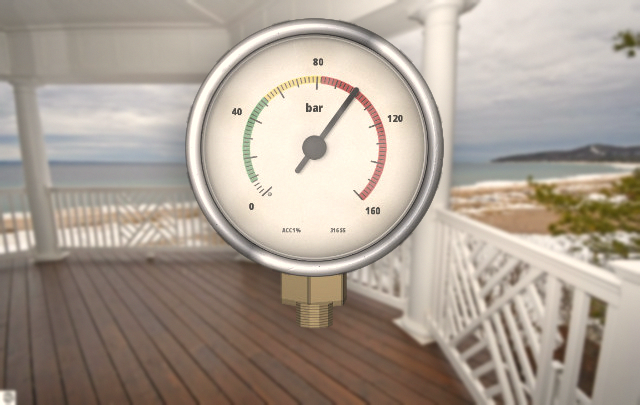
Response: 100
